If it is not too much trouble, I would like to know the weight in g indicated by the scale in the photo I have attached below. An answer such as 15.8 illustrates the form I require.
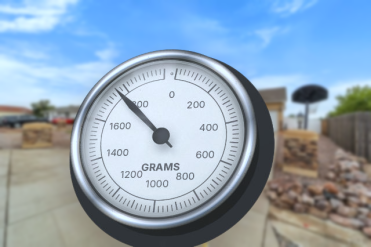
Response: 1760
